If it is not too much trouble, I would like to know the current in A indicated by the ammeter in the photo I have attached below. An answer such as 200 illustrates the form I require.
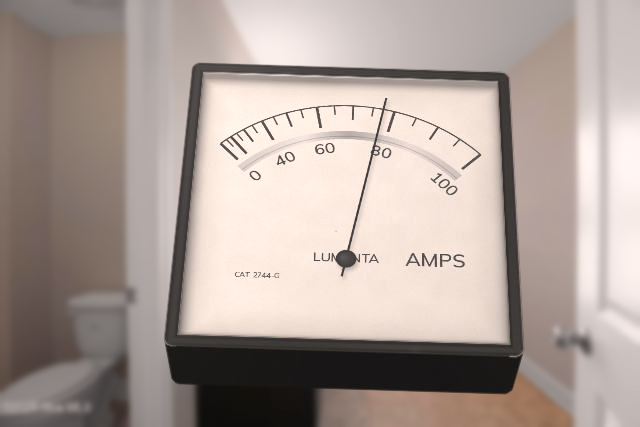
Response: 77.5
